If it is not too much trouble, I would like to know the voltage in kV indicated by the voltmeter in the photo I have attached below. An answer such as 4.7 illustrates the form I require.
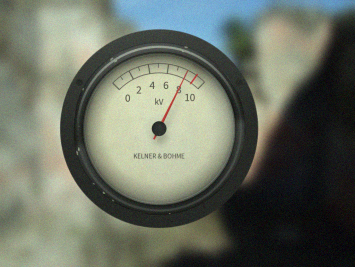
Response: 8
